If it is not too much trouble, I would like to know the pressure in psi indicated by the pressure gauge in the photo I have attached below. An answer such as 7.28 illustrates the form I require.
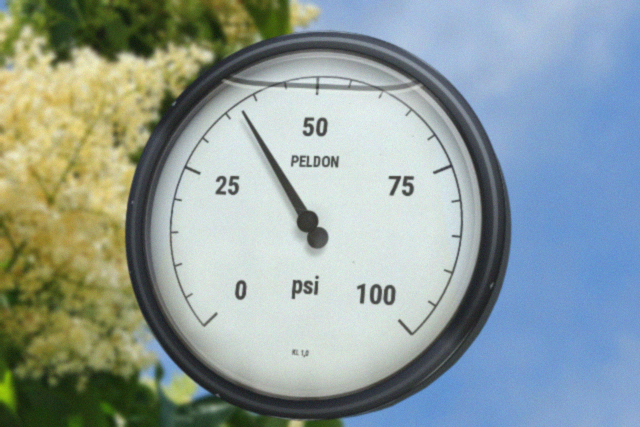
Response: 37.5
